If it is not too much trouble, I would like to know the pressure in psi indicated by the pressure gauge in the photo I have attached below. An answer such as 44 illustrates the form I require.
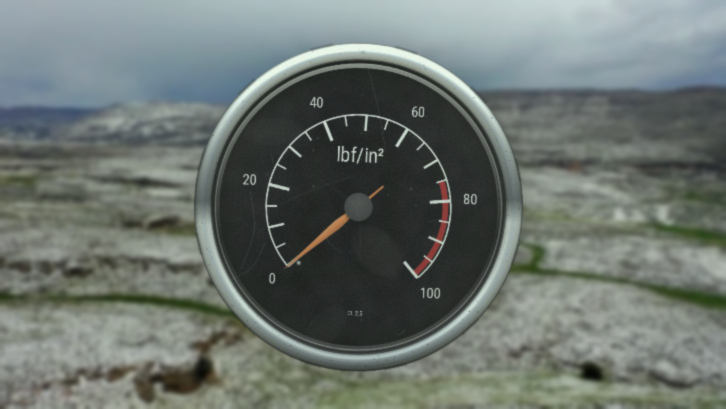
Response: 0
